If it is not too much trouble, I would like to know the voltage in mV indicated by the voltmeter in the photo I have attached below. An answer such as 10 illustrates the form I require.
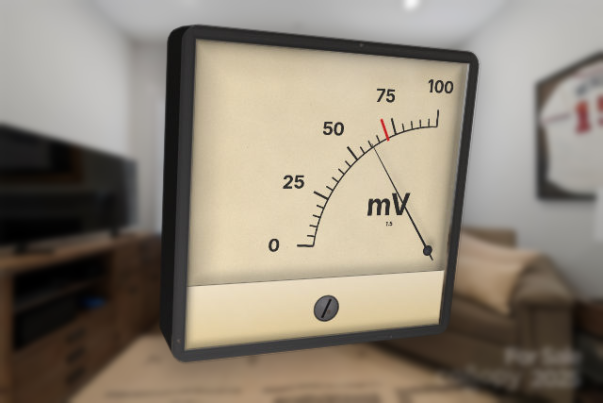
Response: 60
